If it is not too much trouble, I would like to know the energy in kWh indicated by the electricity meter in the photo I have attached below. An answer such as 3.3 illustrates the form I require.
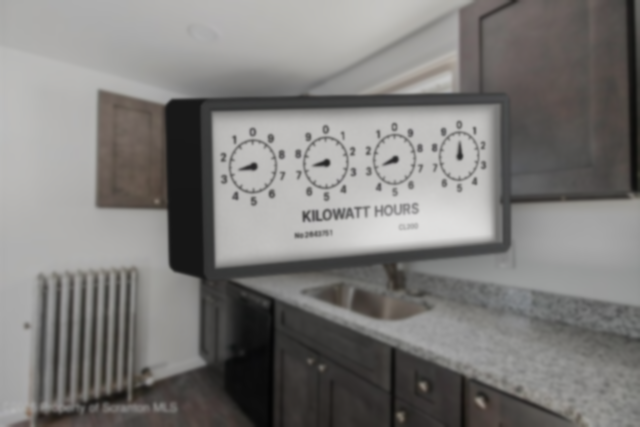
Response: 2730
